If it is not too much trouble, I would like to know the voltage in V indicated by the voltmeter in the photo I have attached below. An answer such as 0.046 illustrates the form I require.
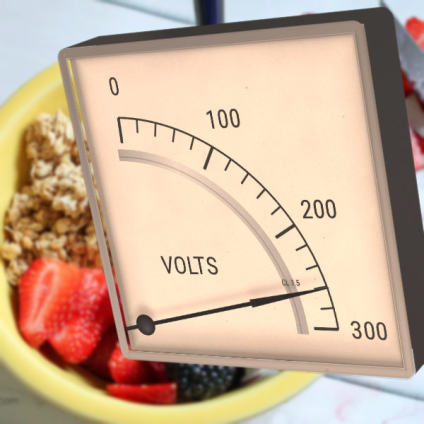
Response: 260
